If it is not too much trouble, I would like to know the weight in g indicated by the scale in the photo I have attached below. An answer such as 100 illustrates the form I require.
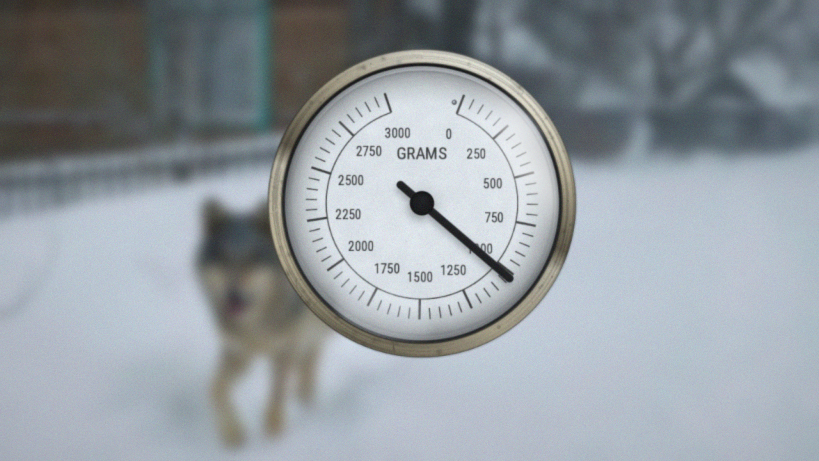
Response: 1025
